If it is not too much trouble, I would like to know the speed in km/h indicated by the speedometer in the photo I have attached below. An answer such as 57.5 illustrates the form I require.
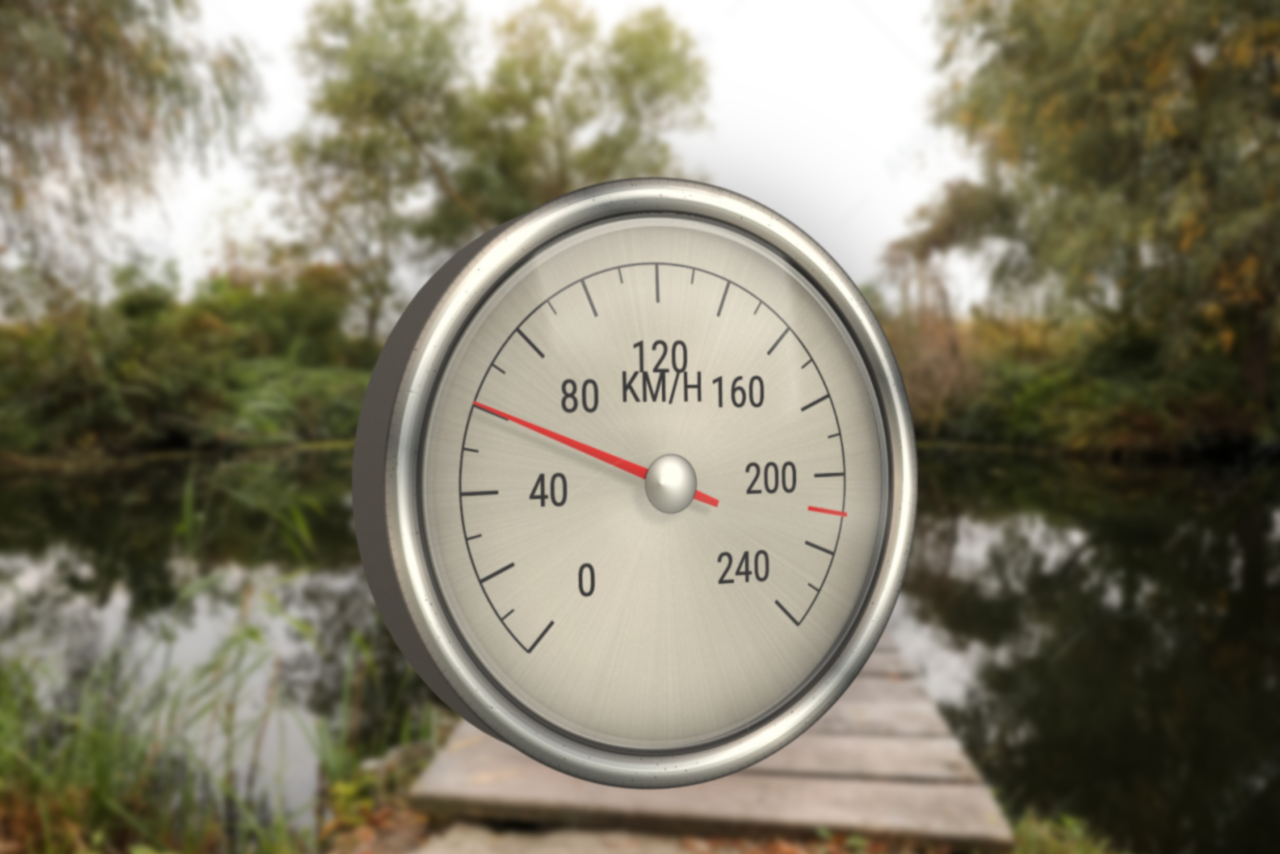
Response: 60
